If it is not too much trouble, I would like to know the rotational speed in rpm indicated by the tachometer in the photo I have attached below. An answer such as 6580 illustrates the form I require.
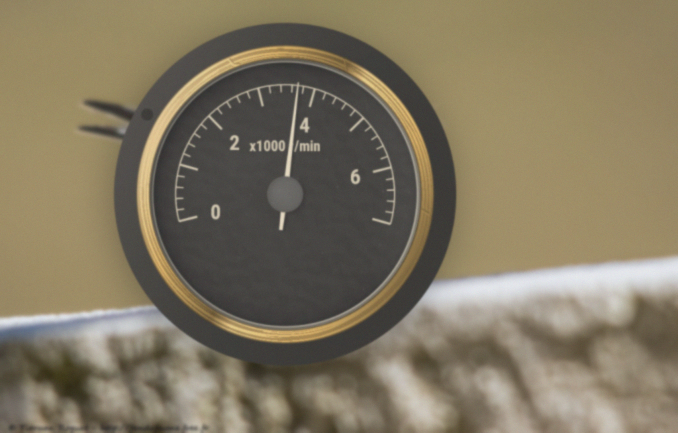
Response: 3700
